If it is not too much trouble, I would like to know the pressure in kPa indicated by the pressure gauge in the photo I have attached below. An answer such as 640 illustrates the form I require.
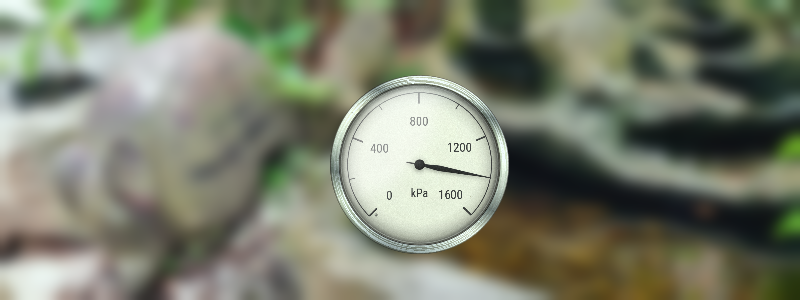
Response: 1400
